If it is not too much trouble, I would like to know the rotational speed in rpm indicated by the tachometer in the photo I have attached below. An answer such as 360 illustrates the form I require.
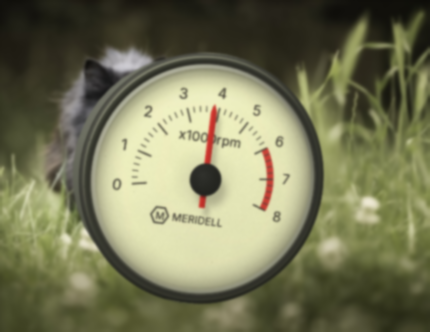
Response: 3800
